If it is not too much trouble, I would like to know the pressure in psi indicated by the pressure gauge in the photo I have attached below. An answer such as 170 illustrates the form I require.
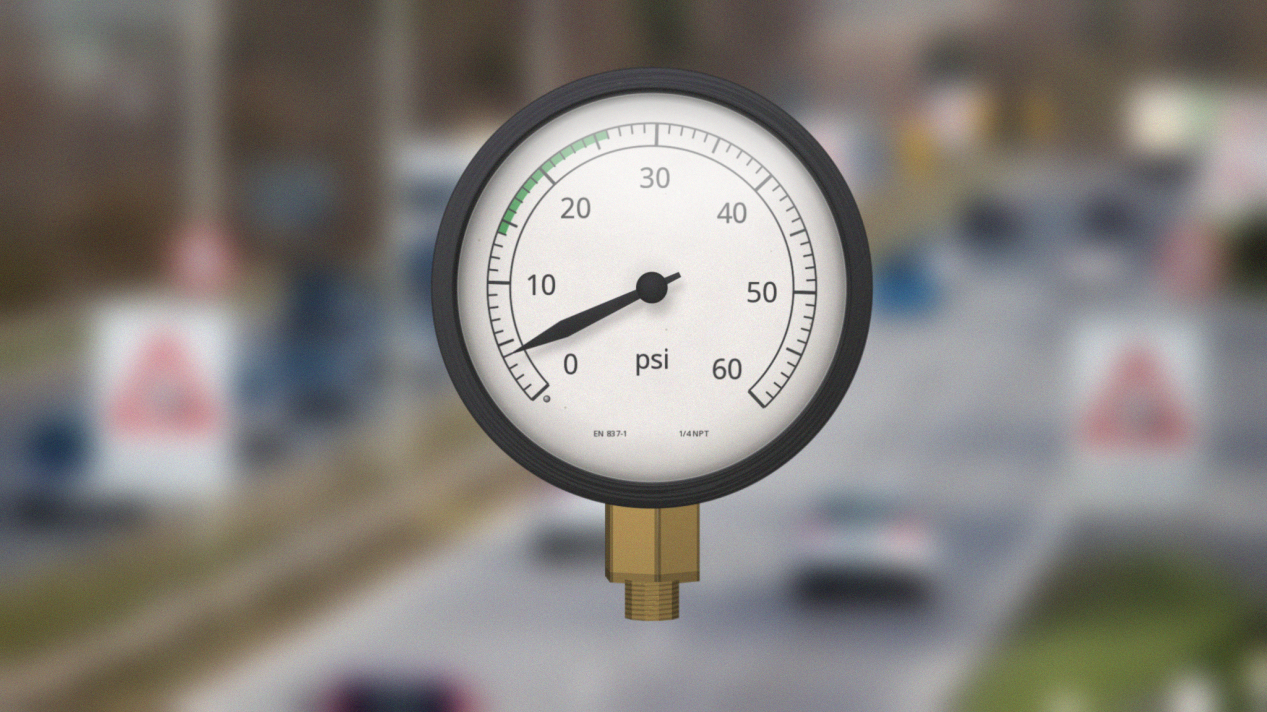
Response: 4
